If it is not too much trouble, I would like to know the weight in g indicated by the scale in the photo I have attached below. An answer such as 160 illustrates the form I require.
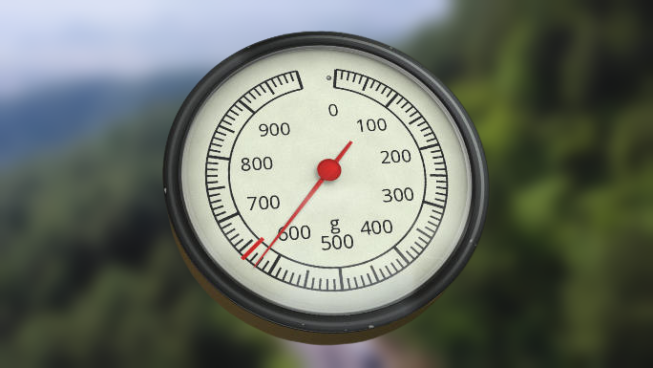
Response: 620
